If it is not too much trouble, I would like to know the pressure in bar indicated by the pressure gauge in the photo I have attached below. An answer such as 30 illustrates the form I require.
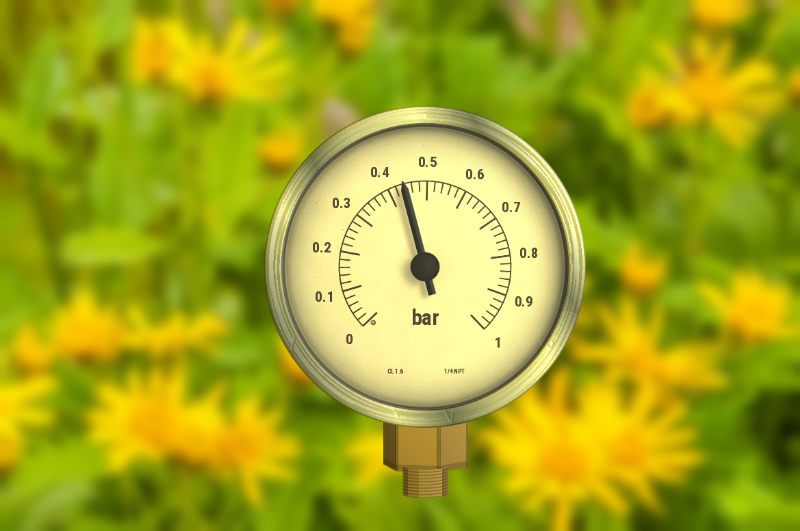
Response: 0.44
